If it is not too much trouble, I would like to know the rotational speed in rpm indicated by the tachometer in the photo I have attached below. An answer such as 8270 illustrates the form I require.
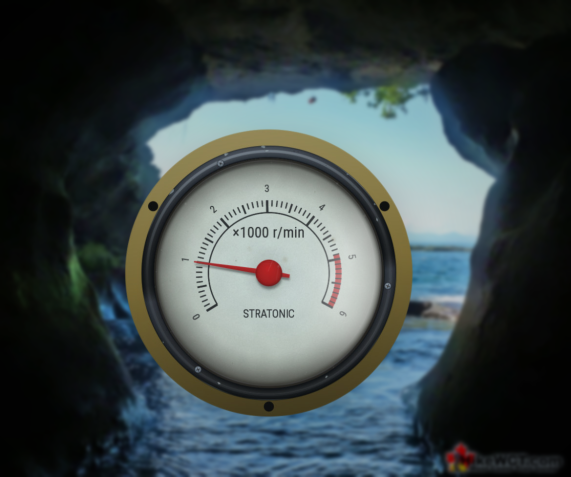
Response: 1000
